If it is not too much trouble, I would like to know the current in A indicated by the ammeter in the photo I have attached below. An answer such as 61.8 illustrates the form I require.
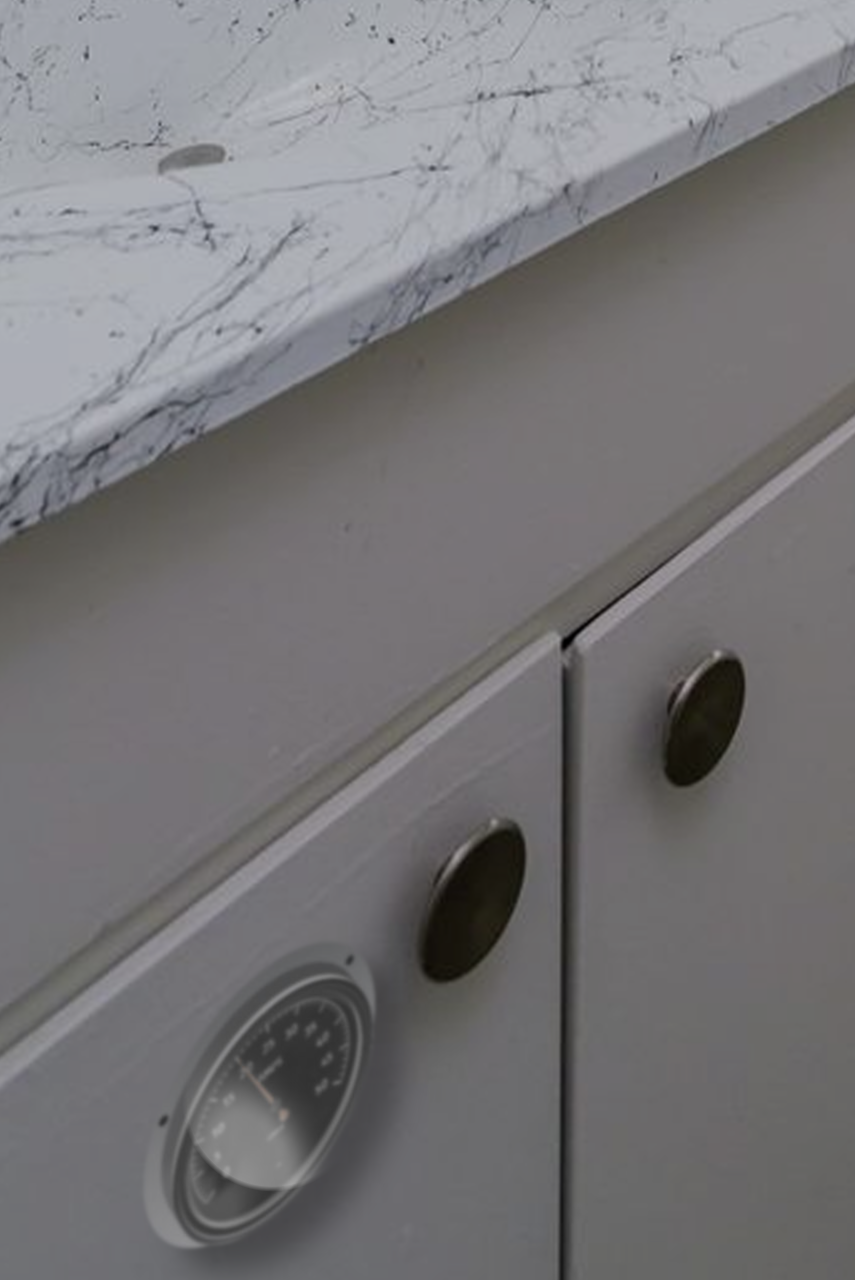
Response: 20
